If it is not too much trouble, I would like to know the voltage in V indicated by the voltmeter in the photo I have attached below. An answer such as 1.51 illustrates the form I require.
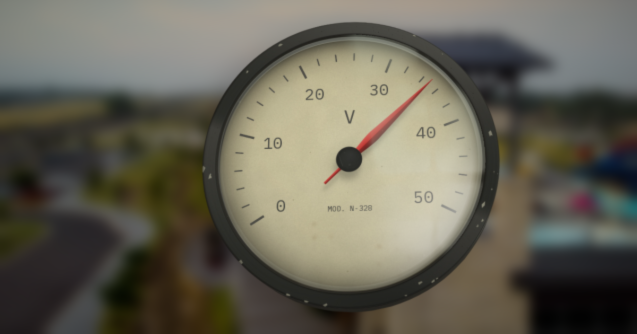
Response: 35
